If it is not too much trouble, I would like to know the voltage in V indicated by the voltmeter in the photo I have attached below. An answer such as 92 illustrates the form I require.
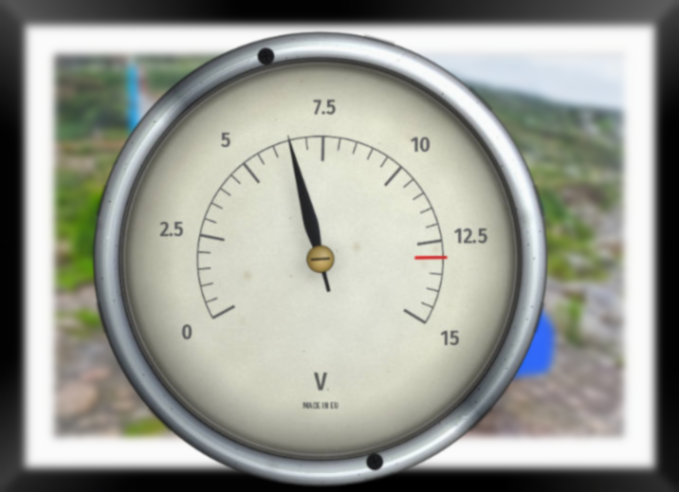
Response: 6.5
